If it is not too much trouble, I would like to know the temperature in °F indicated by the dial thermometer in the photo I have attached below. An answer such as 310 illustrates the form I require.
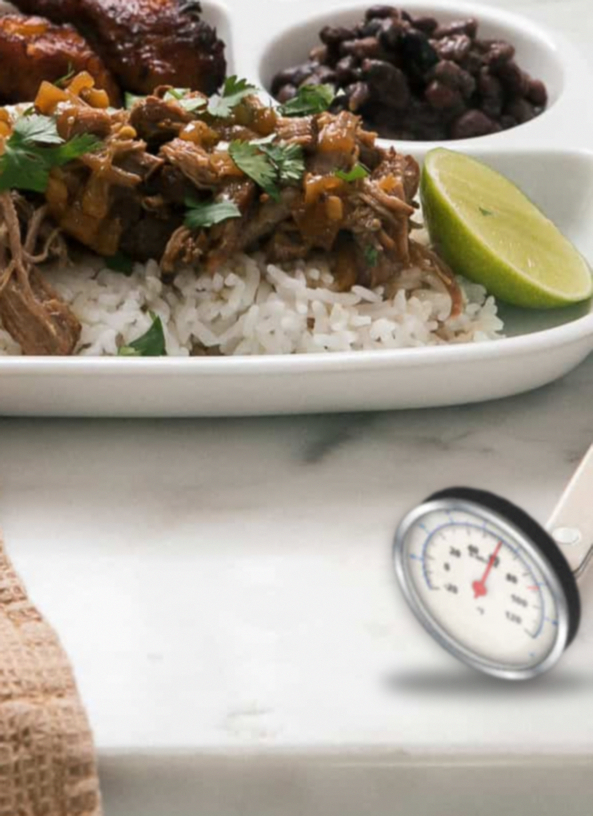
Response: 60
